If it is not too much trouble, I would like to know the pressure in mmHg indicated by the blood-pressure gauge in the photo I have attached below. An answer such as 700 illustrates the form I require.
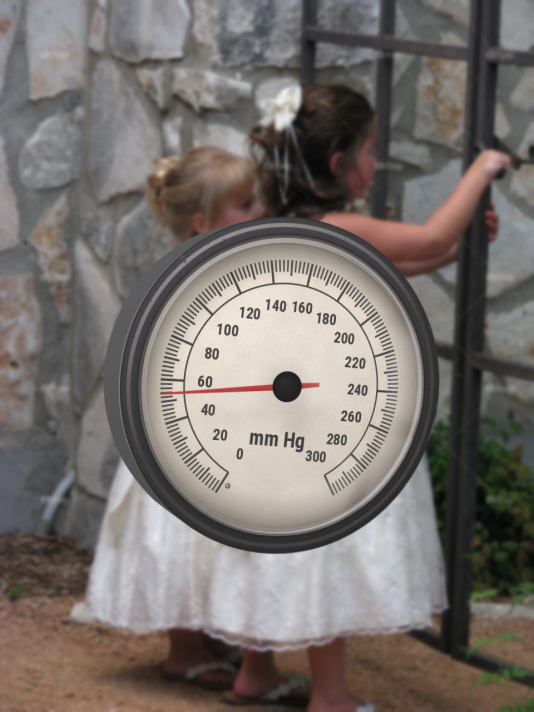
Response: 54
